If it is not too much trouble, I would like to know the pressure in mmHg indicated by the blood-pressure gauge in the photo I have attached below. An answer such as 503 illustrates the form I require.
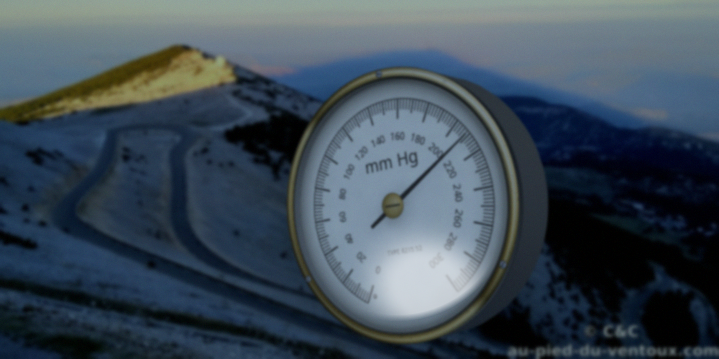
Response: 210
